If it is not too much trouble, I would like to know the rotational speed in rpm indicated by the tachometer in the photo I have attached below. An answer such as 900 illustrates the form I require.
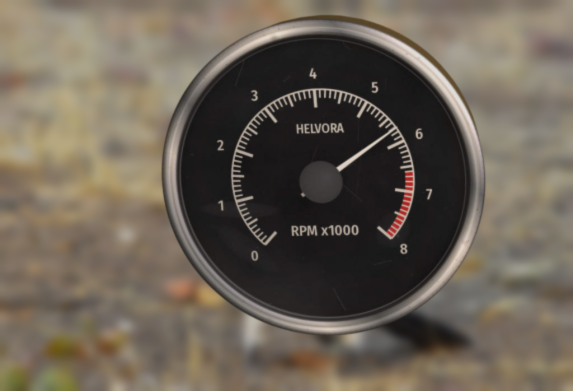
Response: 5700
